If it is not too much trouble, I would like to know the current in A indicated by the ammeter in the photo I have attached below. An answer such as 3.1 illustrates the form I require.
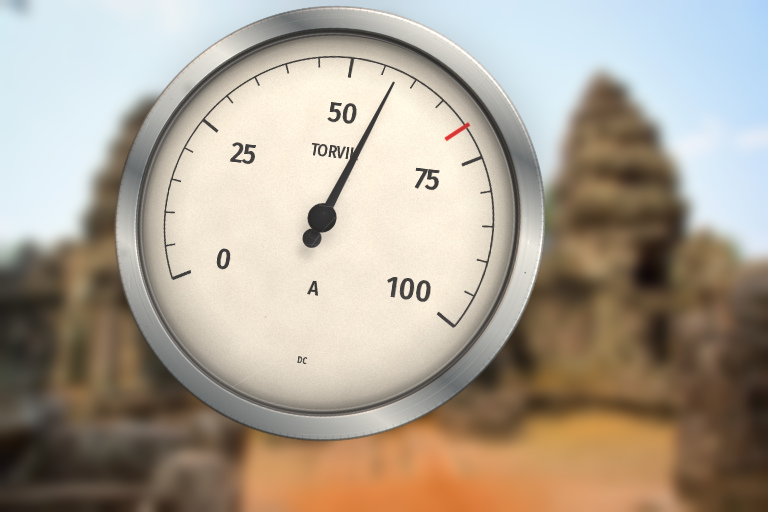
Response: 57.5
